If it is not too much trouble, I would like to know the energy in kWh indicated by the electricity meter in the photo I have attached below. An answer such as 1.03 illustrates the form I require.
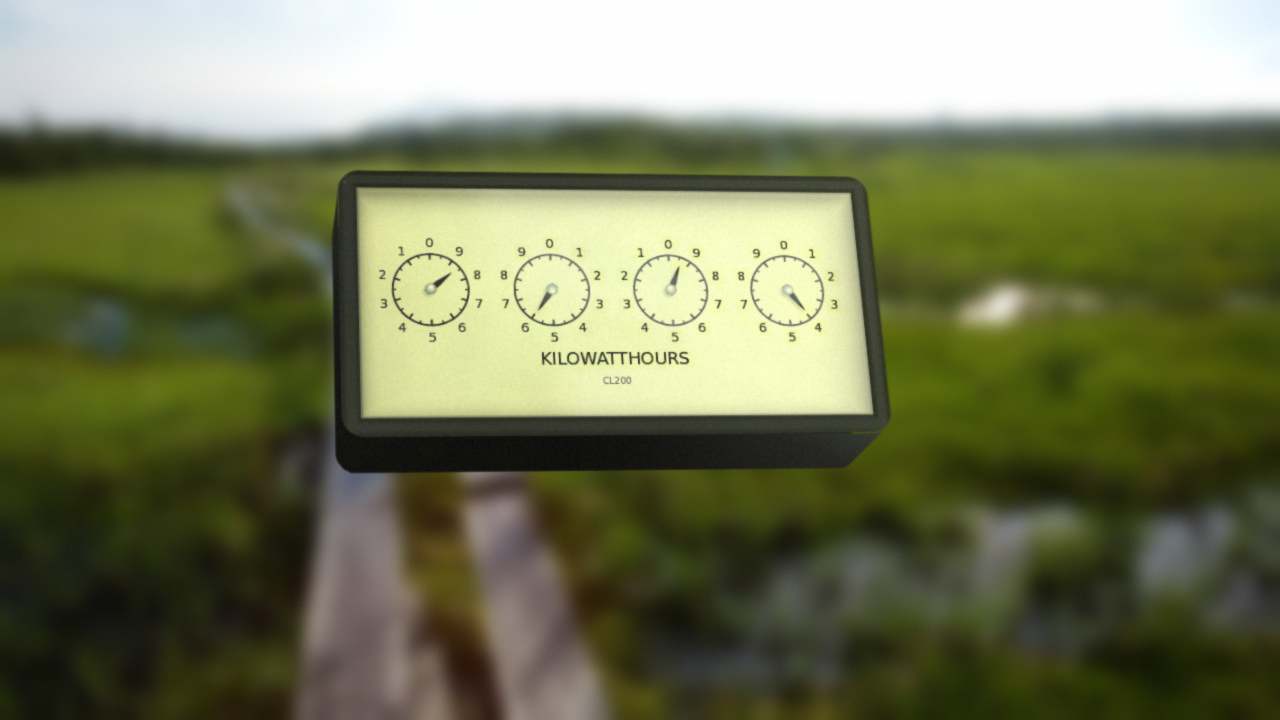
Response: 8594
